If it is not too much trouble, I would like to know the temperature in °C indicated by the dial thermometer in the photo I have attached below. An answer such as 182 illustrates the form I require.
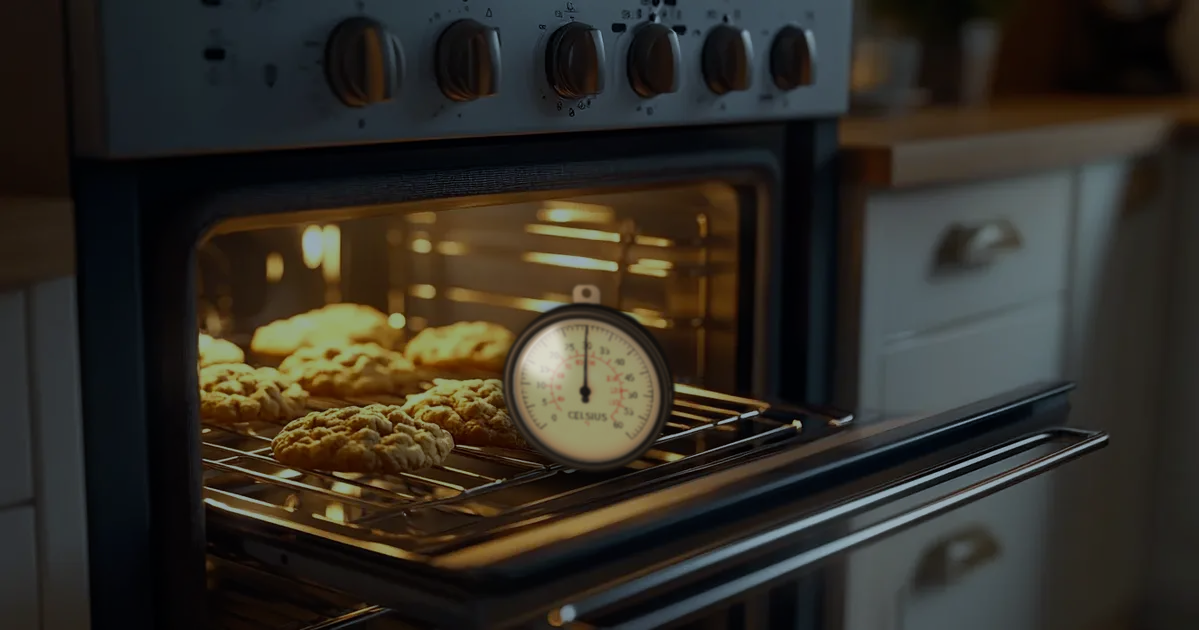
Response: 30
